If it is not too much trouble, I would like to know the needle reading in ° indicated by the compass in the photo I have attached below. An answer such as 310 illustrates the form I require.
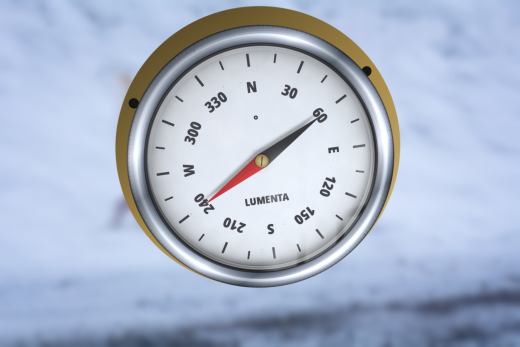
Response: 240
